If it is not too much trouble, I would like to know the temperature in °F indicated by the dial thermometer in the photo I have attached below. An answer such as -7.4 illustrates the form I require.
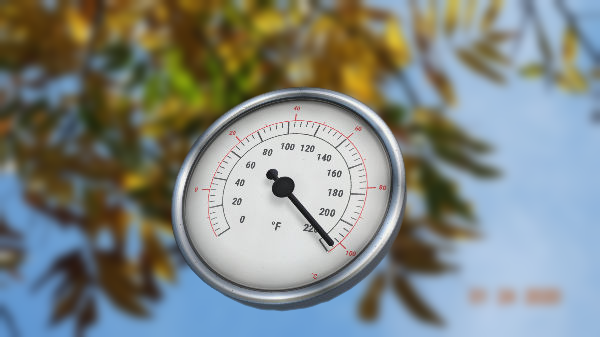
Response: 216
